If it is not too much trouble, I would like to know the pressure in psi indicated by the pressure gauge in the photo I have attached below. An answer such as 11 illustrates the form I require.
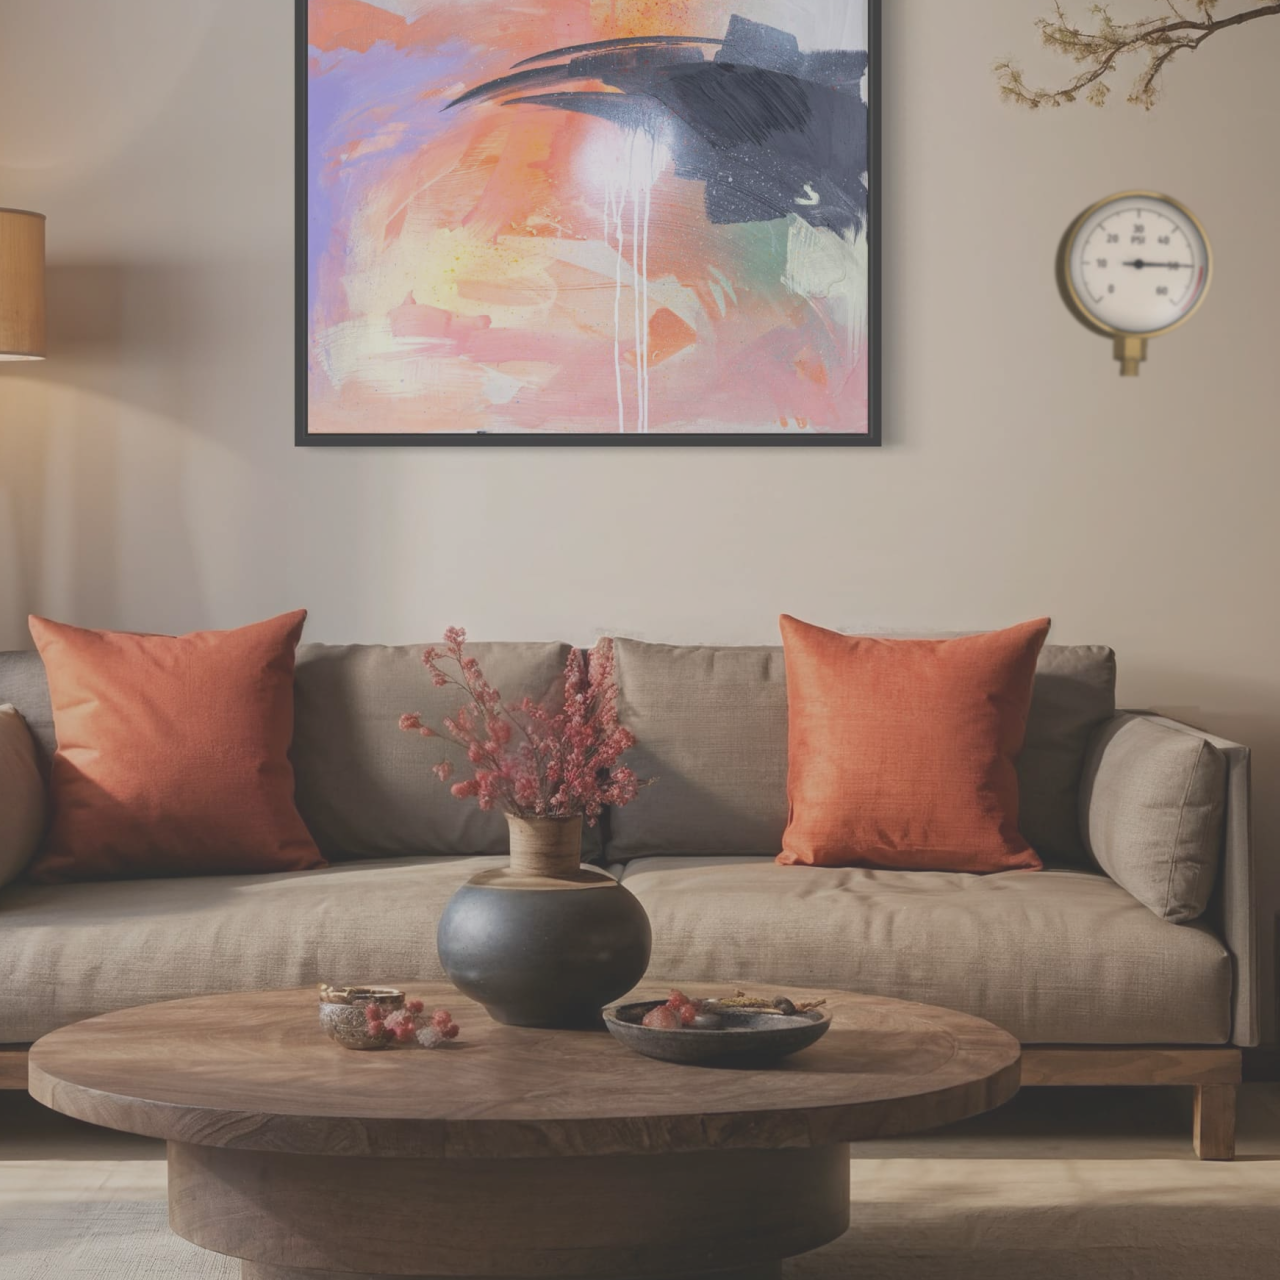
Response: 50
